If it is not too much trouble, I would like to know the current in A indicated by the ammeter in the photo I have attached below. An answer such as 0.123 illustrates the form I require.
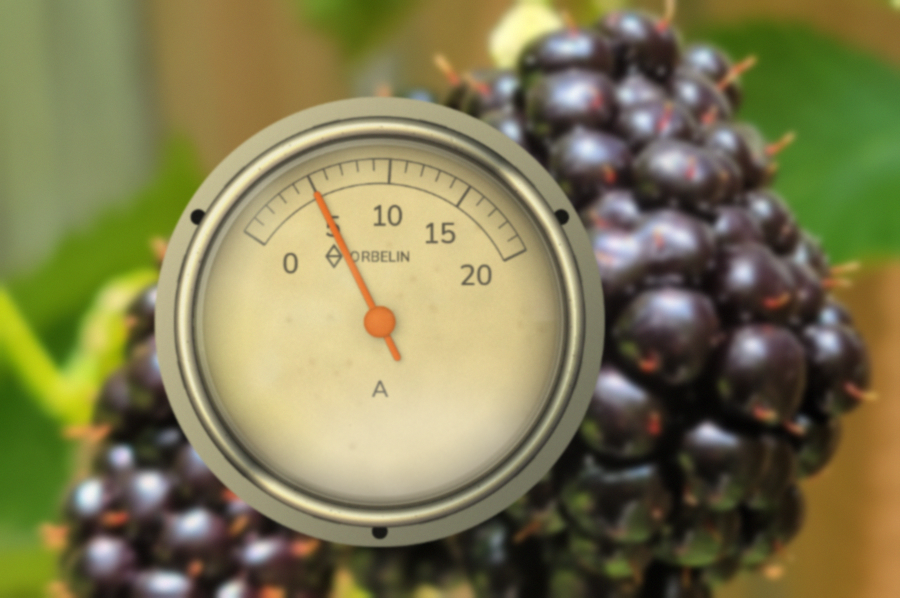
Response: 5
